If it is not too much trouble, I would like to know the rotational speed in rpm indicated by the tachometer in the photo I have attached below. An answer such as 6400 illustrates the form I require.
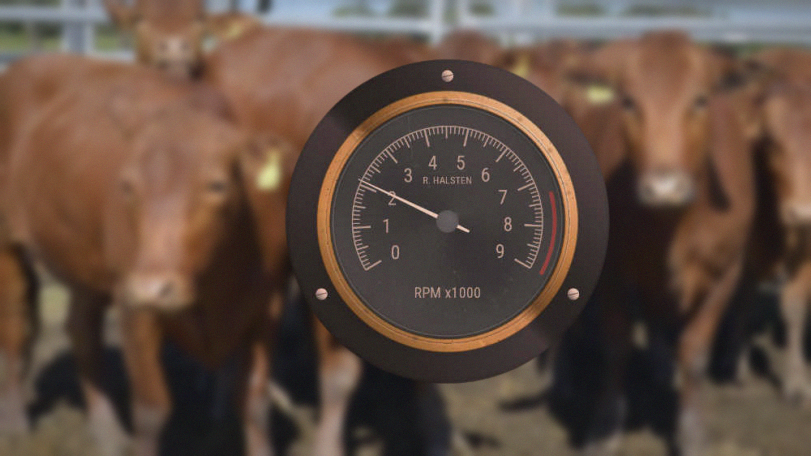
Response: 2100
